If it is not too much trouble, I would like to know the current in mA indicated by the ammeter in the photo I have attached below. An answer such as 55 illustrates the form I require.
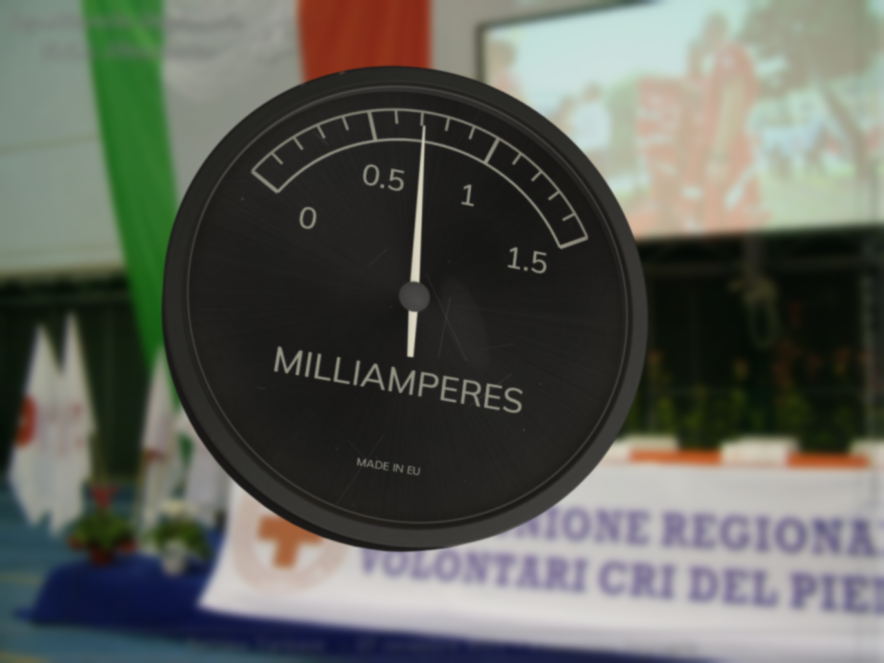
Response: 0.7
